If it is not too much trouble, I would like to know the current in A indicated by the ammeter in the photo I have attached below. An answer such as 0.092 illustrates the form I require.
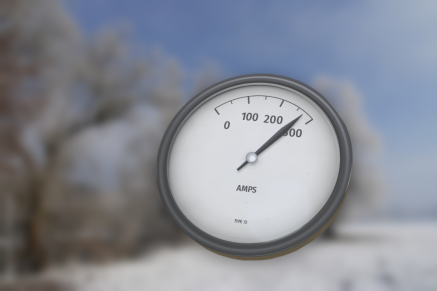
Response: 275
